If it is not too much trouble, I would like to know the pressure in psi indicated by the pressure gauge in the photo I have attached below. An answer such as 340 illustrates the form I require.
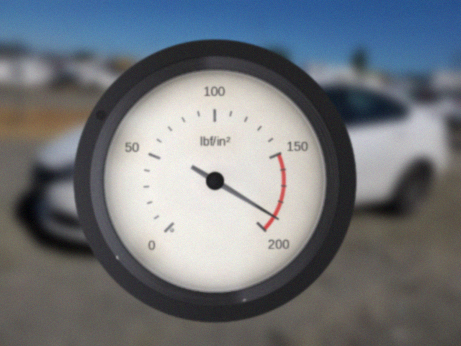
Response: 190
